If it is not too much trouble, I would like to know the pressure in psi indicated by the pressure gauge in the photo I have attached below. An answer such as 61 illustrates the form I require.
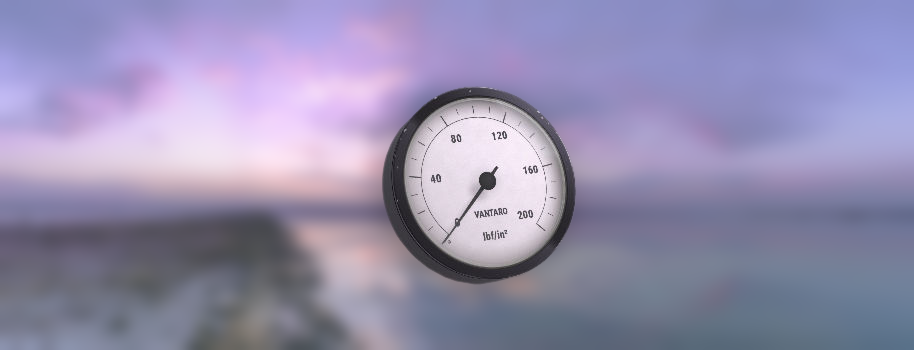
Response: 0
